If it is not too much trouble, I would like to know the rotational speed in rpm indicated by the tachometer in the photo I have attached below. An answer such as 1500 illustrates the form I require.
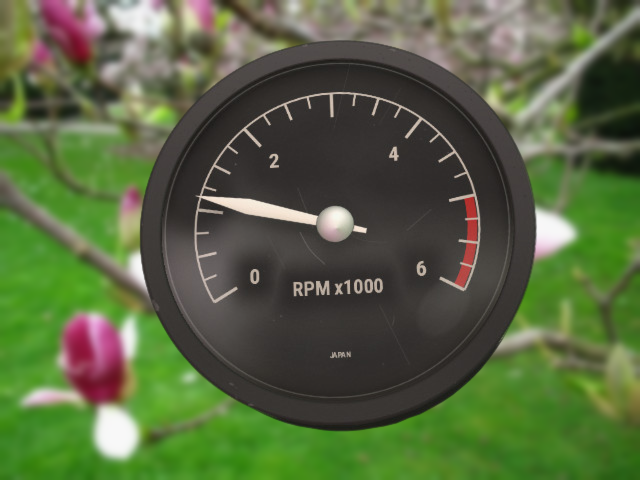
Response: 1125
